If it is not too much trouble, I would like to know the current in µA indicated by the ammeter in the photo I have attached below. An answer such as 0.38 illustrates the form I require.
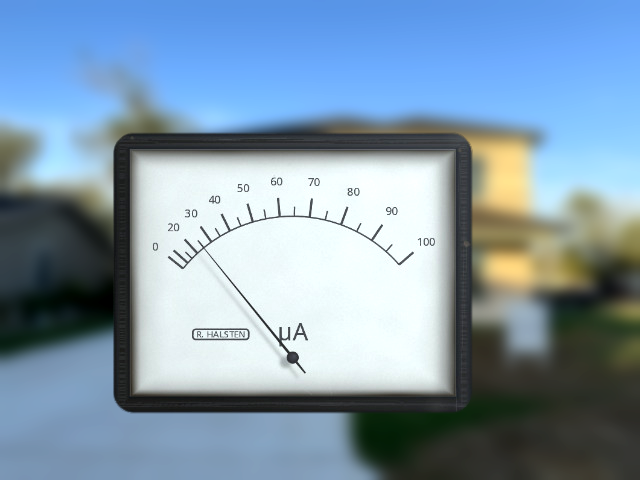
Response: 25
